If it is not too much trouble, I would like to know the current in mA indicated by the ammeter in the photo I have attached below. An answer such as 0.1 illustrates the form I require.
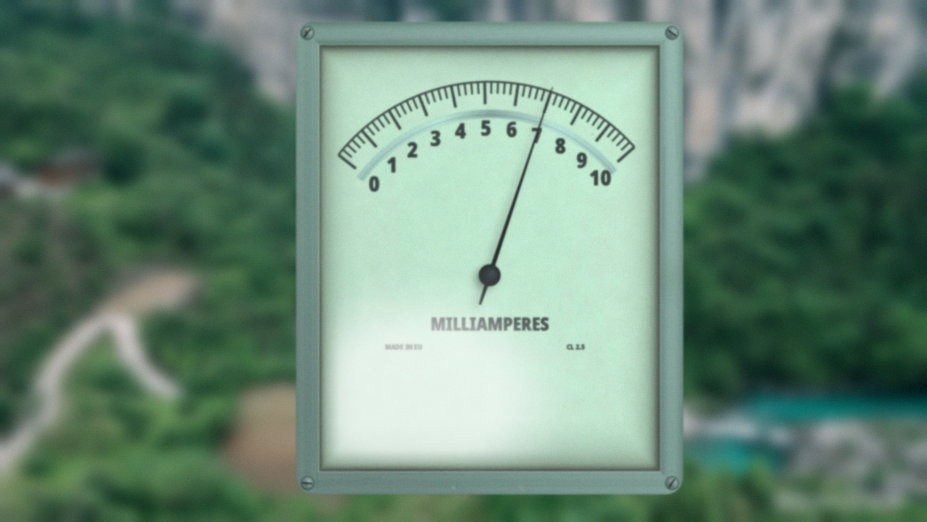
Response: 7
